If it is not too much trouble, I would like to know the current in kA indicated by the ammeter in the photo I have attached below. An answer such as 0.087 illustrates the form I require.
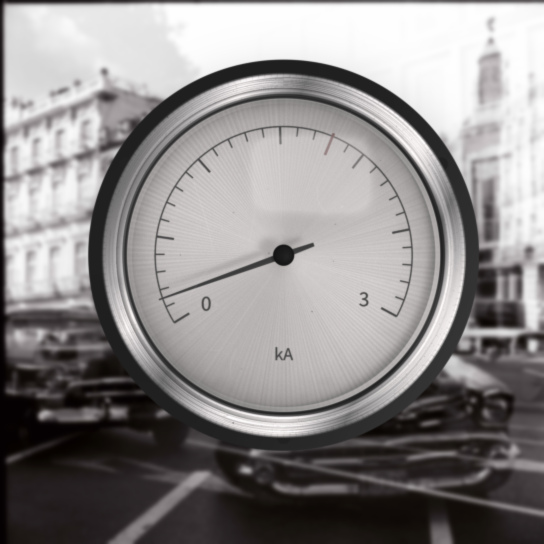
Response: 0.15
